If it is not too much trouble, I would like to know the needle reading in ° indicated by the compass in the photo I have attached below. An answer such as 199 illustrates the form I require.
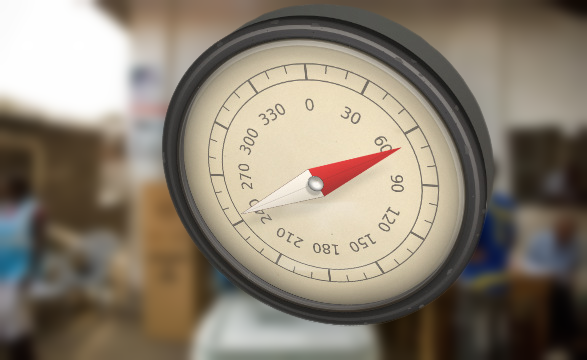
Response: 65
